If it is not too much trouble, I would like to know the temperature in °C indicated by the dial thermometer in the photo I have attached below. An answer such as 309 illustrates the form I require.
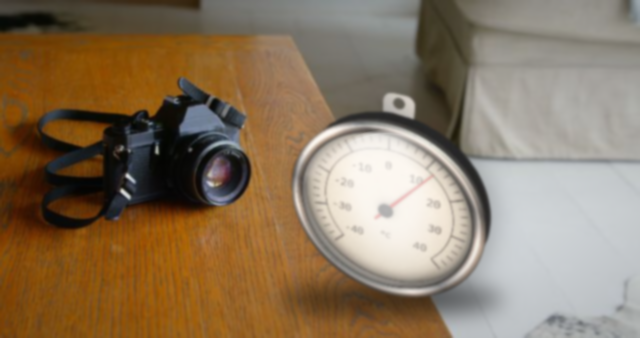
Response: 12
